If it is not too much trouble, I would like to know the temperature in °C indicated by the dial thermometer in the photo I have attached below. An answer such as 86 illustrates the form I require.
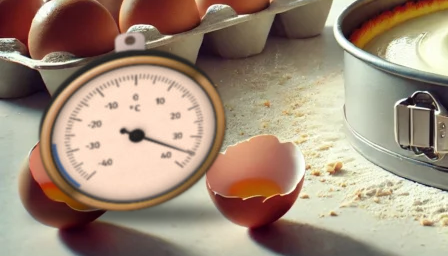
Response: 35
